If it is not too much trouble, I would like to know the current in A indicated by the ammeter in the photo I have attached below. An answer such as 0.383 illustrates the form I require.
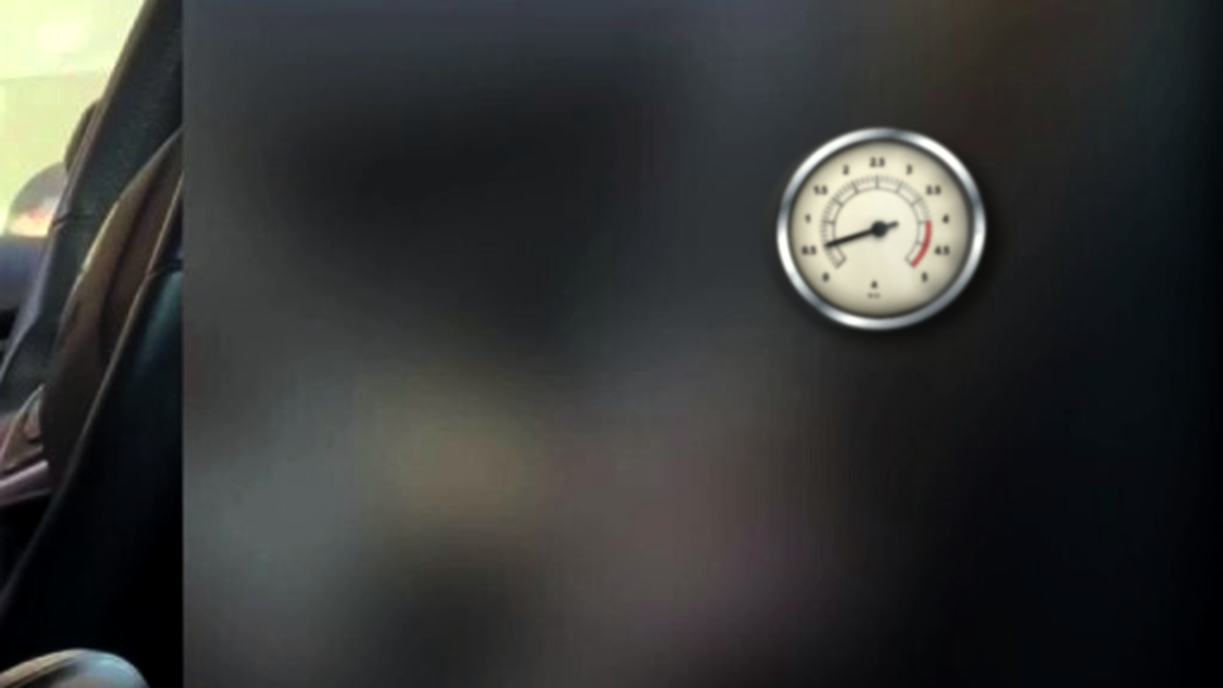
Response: 0.5
